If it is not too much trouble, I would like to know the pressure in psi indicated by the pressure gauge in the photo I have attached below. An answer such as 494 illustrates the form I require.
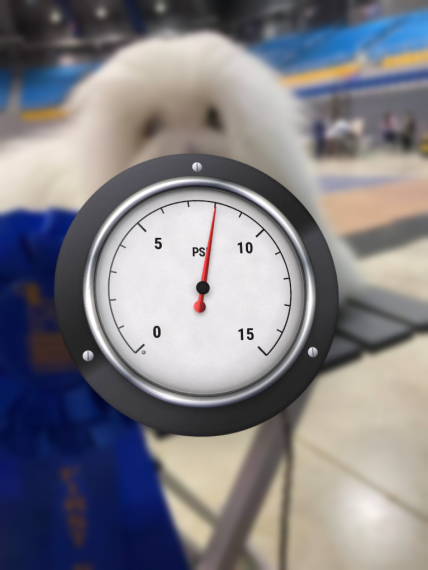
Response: 8
